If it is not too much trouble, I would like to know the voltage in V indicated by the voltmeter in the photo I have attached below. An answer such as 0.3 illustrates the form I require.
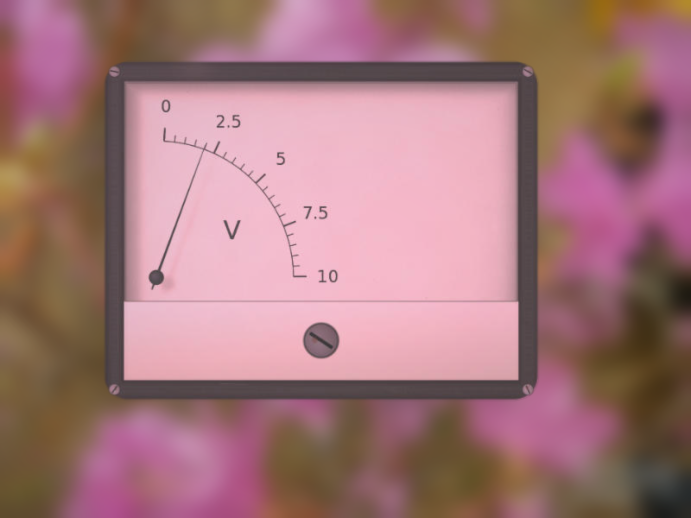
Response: 2
